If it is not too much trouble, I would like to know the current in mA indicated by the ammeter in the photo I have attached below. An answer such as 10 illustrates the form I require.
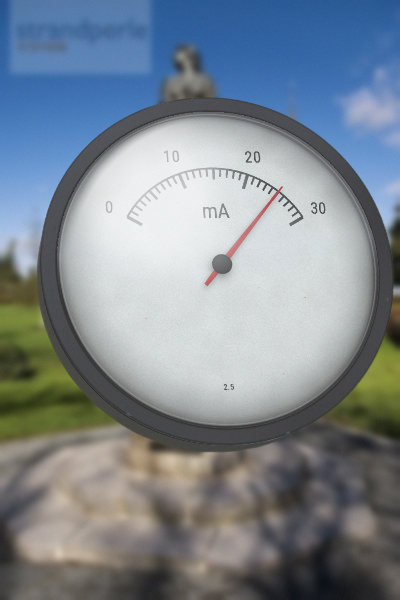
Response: 25
